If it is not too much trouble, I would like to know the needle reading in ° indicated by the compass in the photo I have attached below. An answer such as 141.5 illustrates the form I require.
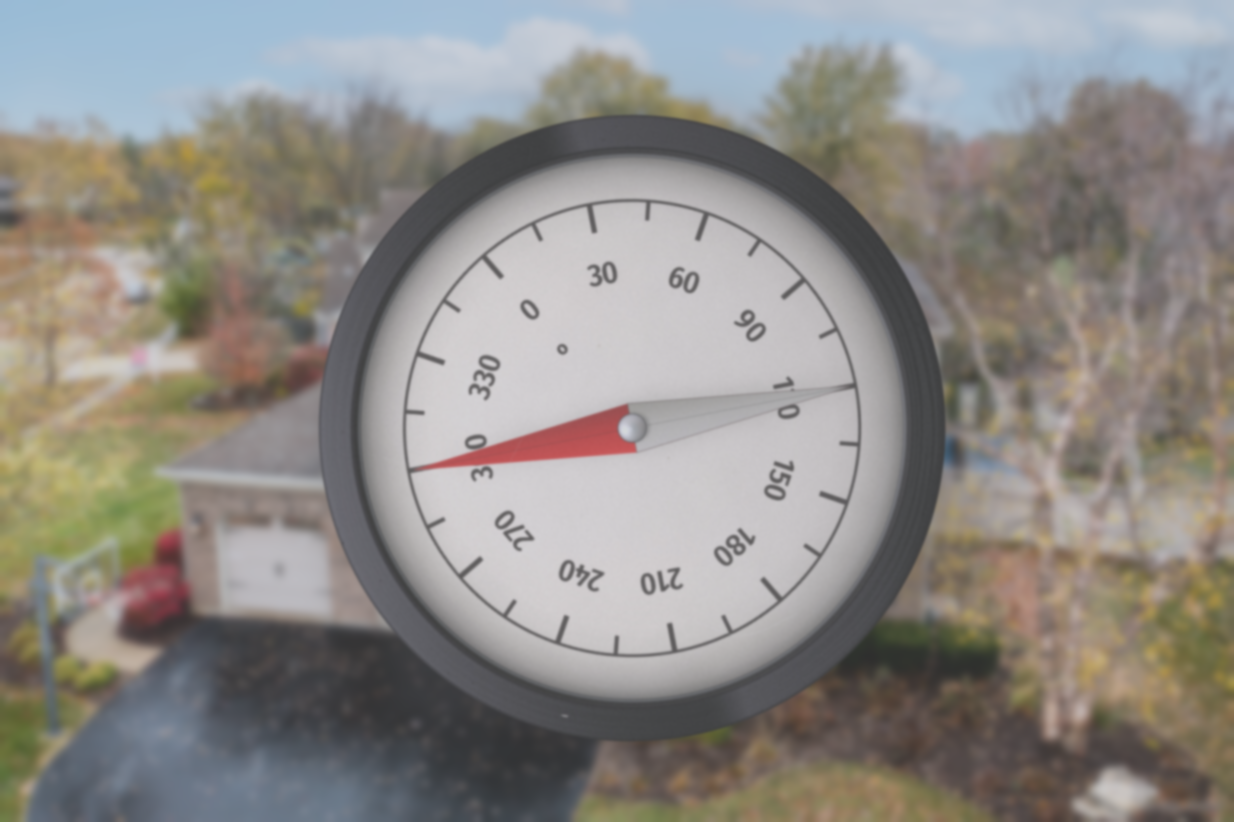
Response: 300
